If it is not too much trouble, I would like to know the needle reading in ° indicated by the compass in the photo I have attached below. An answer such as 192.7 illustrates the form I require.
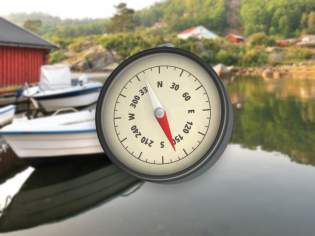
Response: 160
